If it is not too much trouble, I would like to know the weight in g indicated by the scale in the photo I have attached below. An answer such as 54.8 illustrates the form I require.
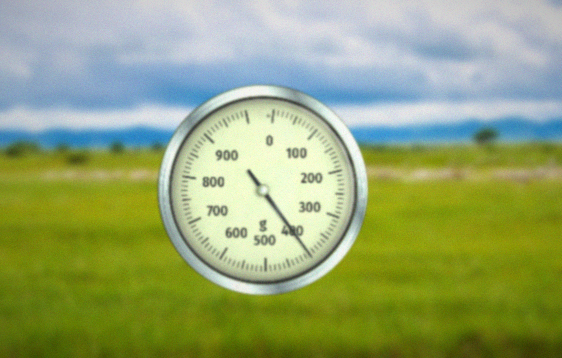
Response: 400
